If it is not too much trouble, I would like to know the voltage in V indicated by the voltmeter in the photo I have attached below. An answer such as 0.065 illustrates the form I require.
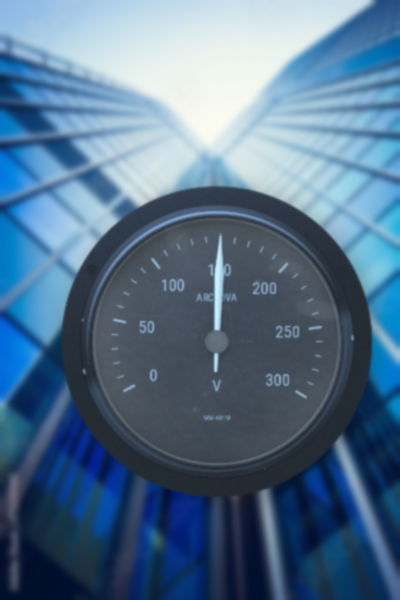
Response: 150
